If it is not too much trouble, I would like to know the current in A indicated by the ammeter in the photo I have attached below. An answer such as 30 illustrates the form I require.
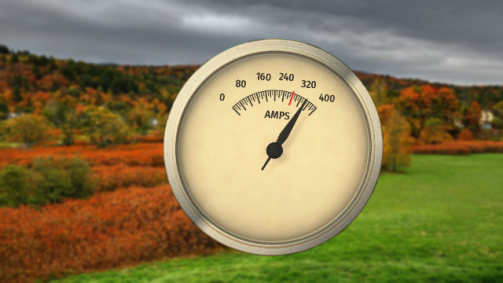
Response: 340
